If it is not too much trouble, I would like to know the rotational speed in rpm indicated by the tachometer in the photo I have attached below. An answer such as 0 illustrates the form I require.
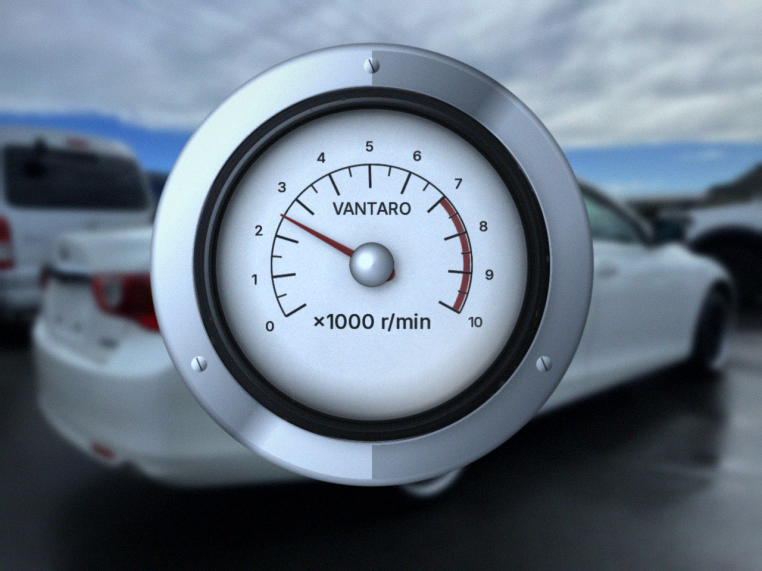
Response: 2500
